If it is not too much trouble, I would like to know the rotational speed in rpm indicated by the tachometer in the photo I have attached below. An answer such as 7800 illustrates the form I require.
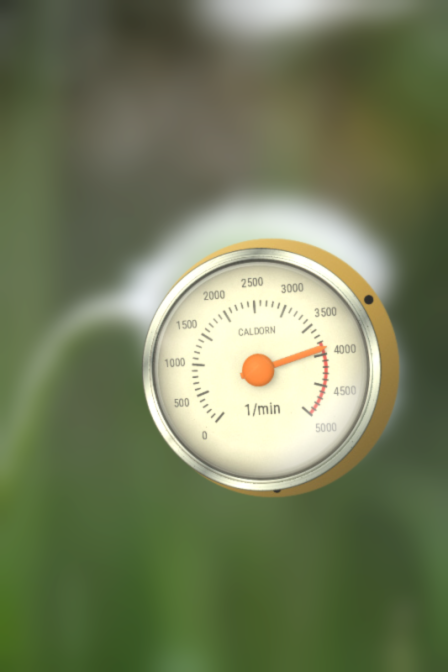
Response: 3900
